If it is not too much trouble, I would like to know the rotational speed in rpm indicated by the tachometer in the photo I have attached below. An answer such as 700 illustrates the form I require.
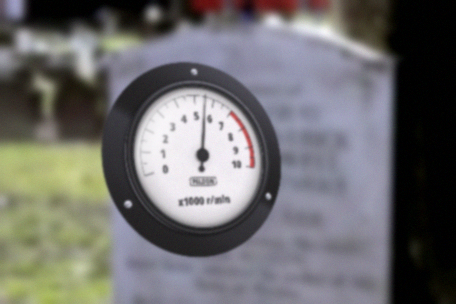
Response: 5500
